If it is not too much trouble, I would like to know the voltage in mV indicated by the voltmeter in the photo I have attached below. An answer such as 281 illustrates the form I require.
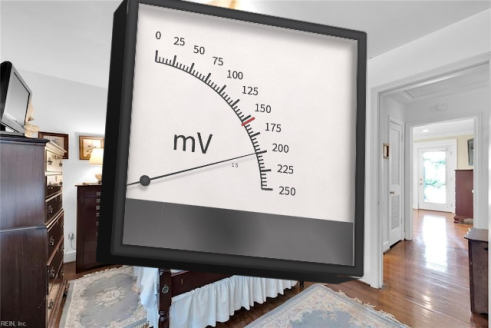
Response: 200
